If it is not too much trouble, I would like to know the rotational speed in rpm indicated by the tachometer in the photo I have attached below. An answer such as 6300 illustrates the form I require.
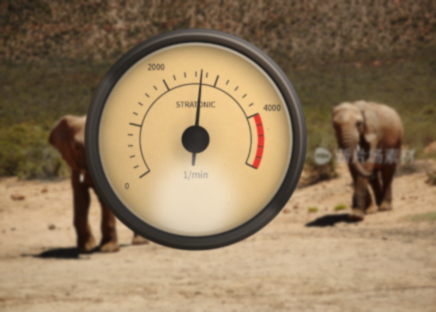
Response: 2700
